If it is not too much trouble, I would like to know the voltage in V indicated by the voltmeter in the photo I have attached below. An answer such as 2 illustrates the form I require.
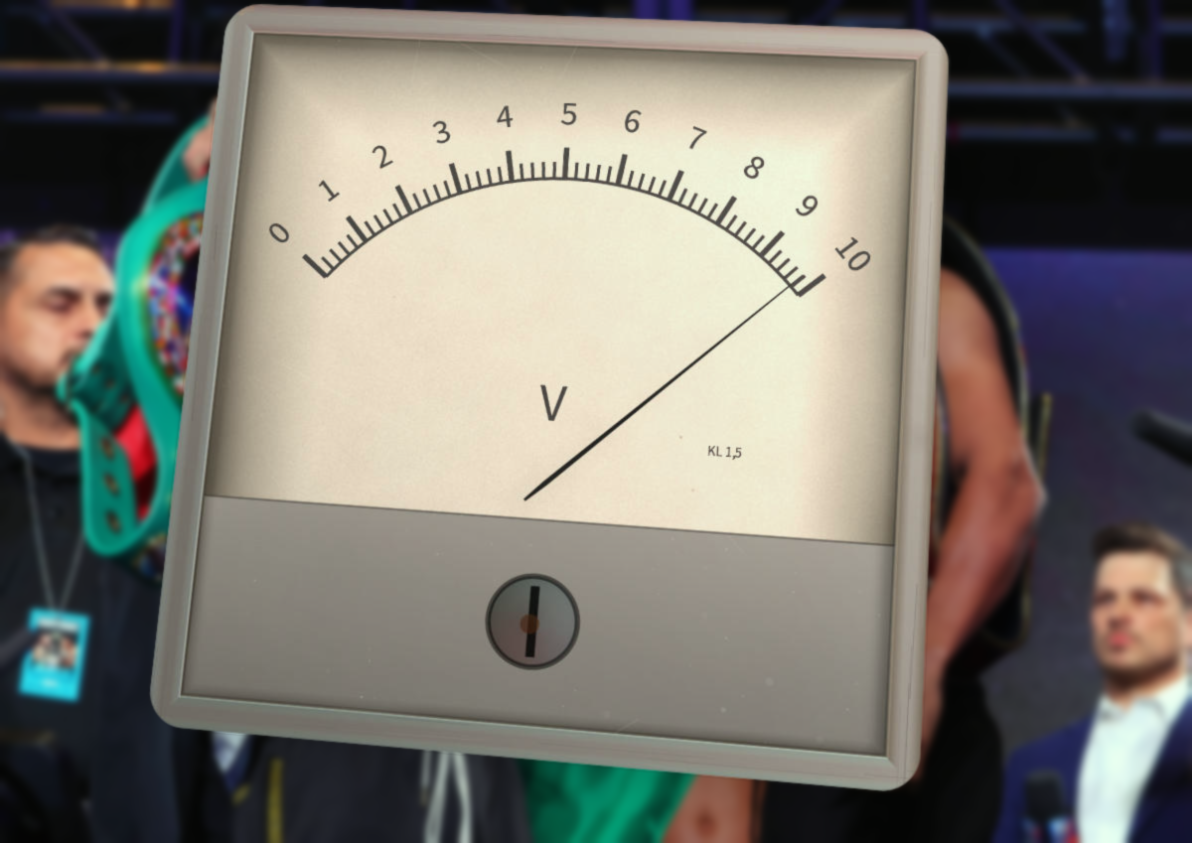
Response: 9.8
